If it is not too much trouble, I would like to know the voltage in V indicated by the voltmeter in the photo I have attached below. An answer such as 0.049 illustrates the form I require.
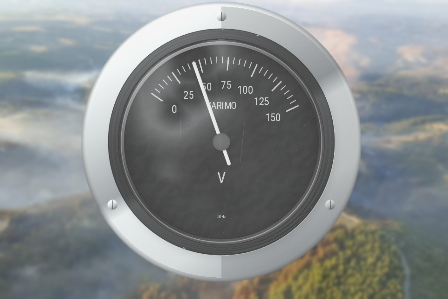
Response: 45
